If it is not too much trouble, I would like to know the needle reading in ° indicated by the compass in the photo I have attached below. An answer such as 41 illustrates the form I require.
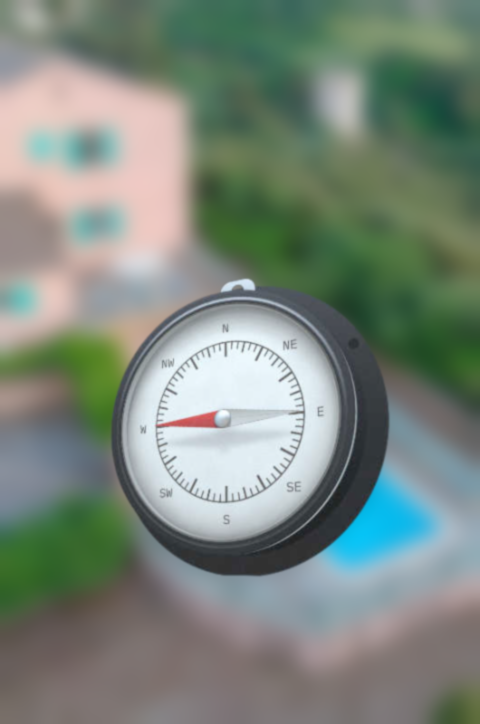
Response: 270
